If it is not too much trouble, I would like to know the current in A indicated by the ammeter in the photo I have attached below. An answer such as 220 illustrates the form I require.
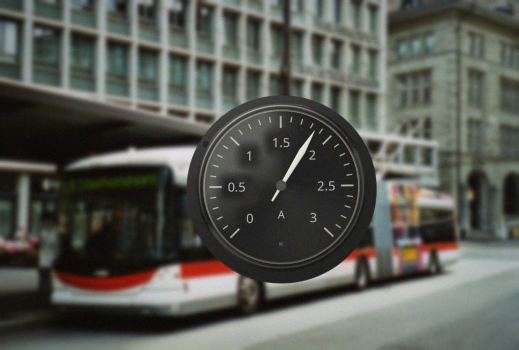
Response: 1.85
